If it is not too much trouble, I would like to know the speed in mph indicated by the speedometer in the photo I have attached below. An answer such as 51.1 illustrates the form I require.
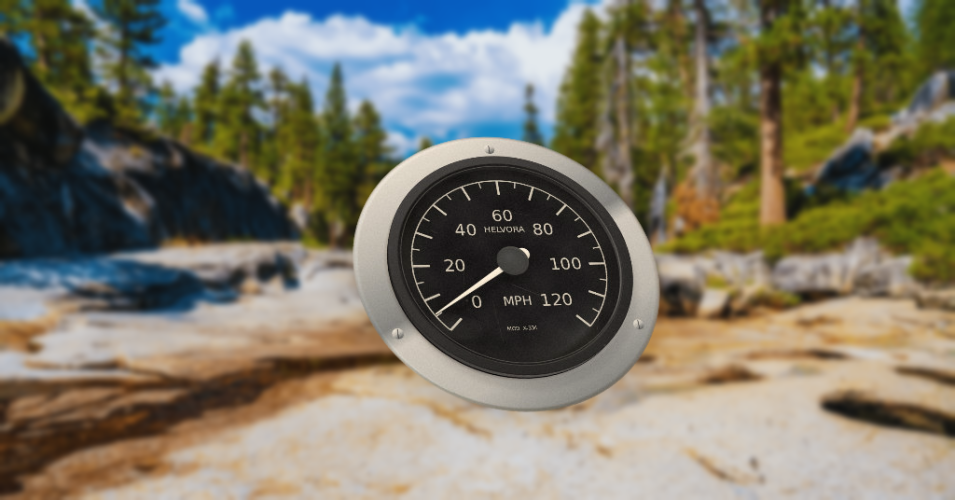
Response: 5
